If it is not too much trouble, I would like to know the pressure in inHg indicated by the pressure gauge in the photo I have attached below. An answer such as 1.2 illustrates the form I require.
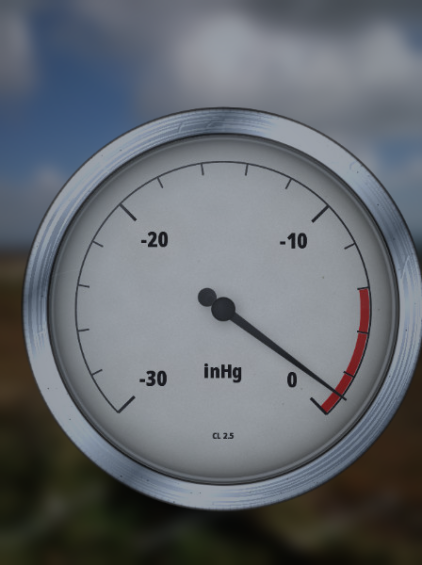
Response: -1
